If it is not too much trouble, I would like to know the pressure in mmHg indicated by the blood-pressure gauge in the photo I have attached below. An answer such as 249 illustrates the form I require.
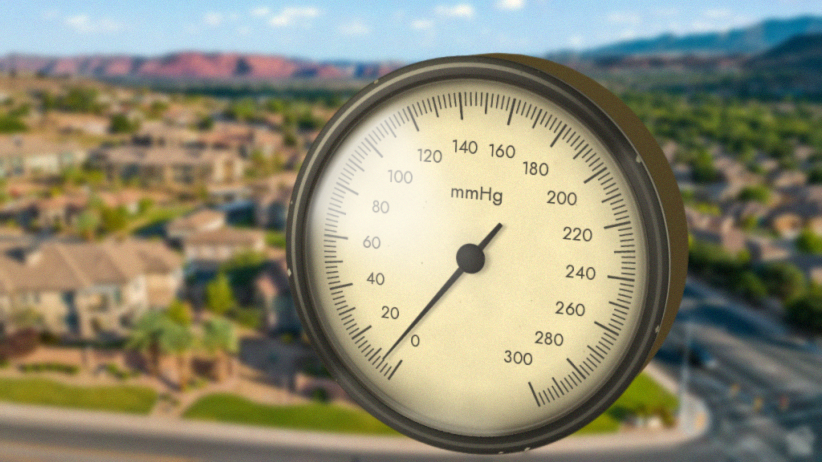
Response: 6
